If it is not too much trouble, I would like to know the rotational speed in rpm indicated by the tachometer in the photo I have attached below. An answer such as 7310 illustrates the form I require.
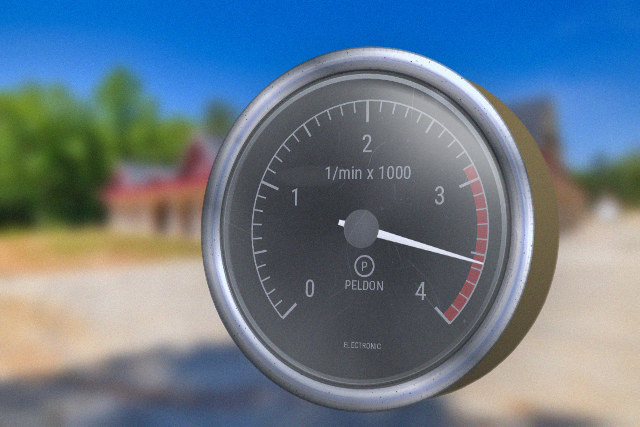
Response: 3550
